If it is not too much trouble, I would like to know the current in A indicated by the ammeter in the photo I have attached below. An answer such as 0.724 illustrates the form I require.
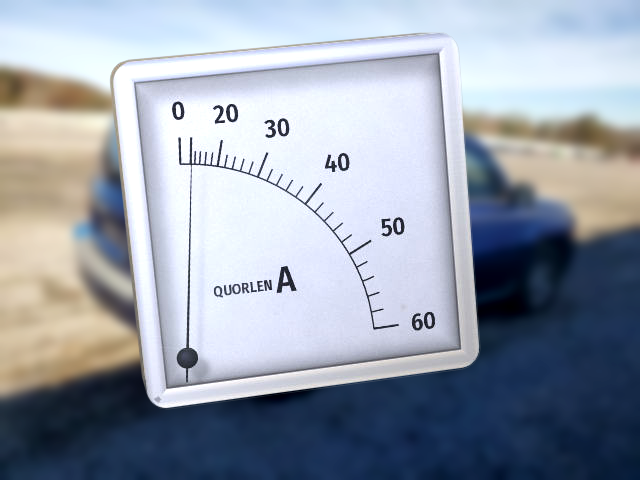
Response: 10
